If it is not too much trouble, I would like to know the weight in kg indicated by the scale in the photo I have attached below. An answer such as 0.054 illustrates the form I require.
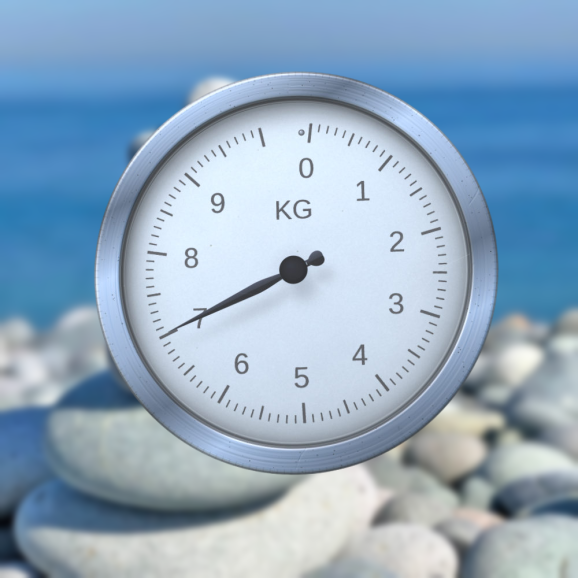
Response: 7
